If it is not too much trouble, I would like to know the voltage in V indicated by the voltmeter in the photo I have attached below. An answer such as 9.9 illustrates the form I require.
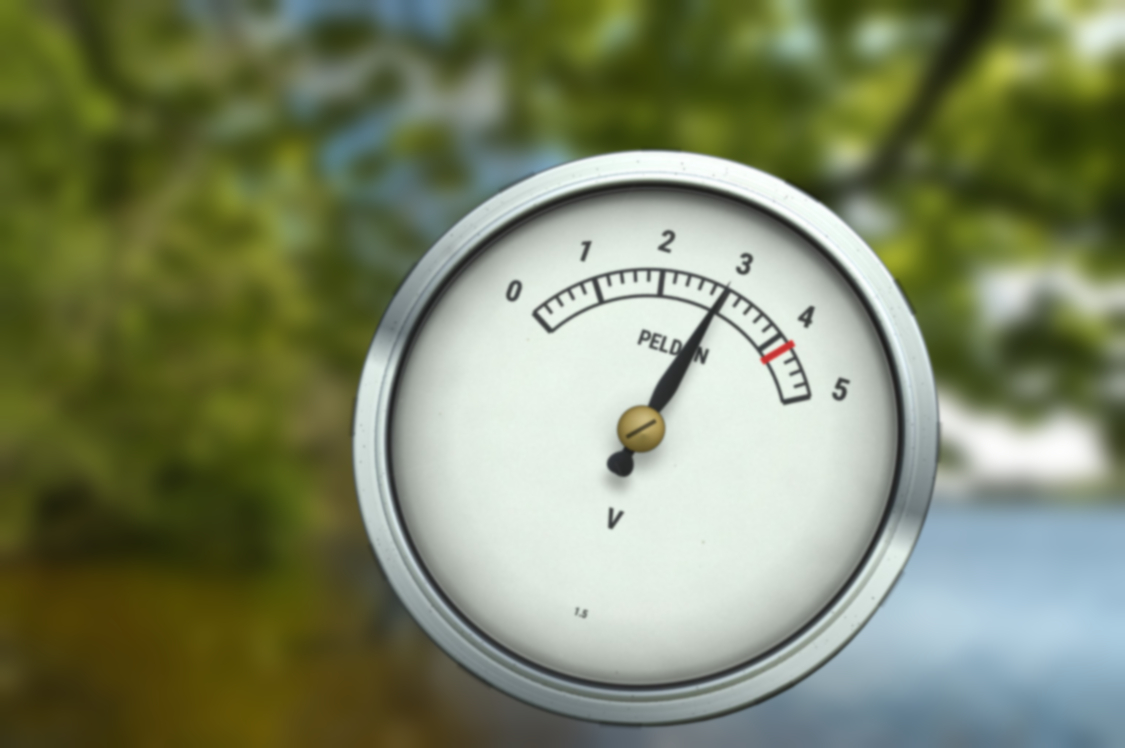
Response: 3
